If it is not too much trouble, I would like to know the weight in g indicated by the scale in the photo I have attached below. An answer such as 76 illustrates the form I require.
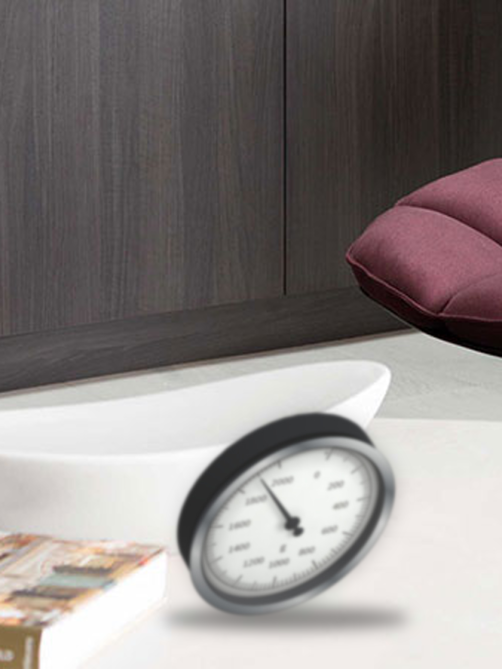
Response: 1900
